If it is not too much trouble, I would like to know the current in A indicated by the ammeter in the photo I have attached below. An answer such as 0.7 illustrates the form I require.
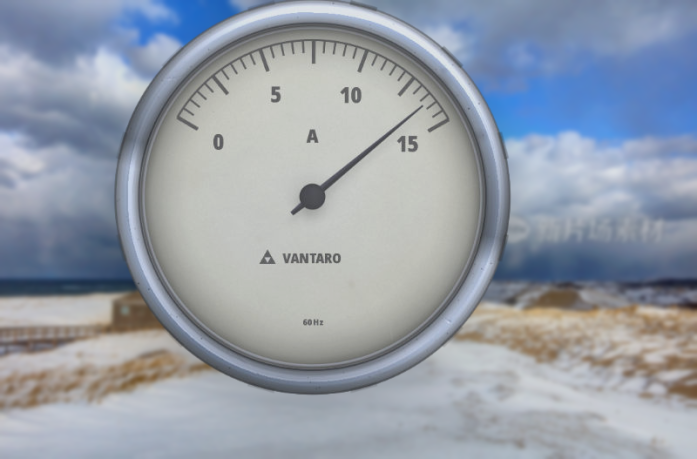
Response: 13.75
